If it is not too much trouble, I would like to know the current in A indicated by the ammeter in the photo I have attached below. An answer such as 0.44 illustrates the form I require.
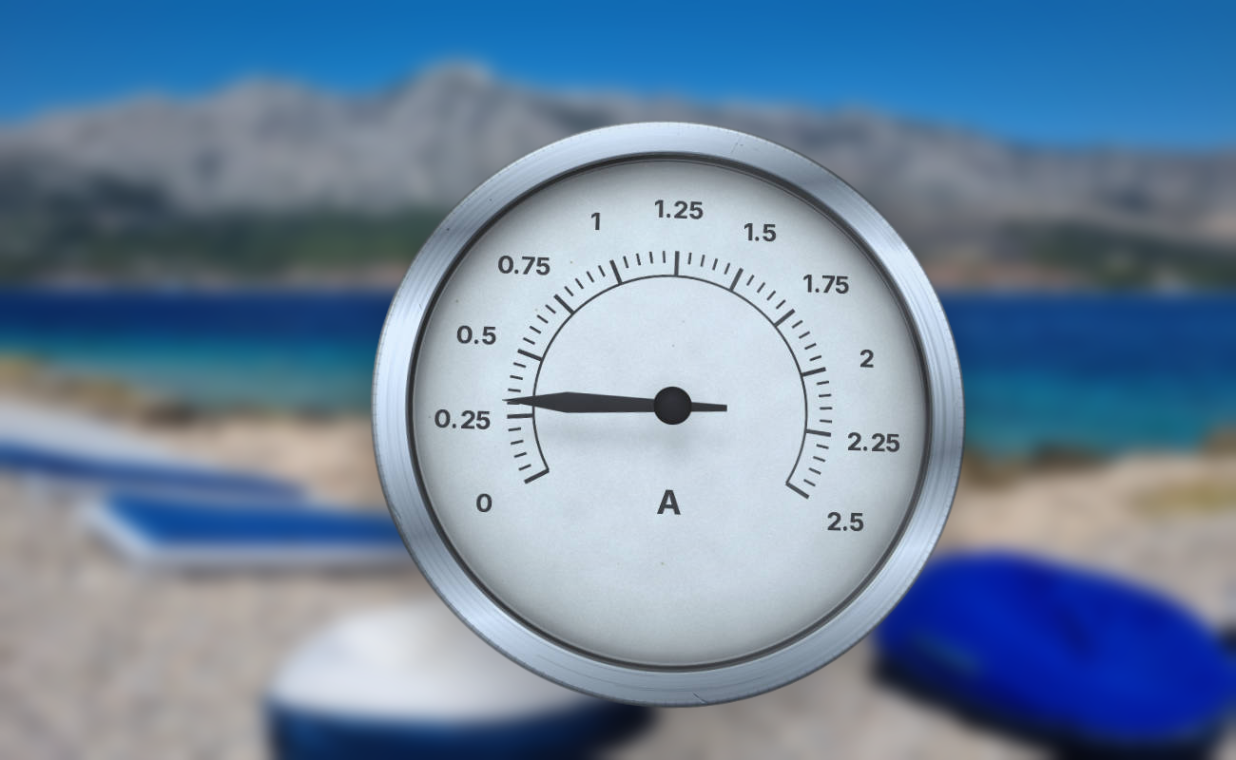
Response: 0.3
